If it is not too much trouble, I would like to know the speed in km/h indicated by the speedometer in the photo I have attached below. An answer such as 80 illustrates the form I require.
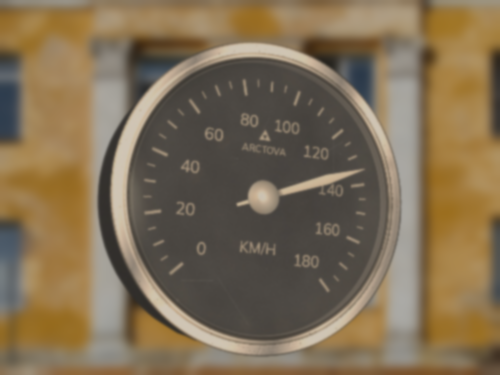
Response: 135
